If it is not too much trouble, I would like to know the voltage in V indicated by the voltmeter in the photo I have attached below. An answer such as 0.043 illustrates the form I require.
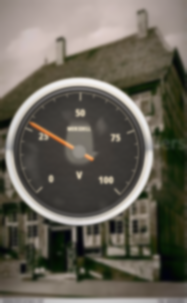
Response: 27.5
